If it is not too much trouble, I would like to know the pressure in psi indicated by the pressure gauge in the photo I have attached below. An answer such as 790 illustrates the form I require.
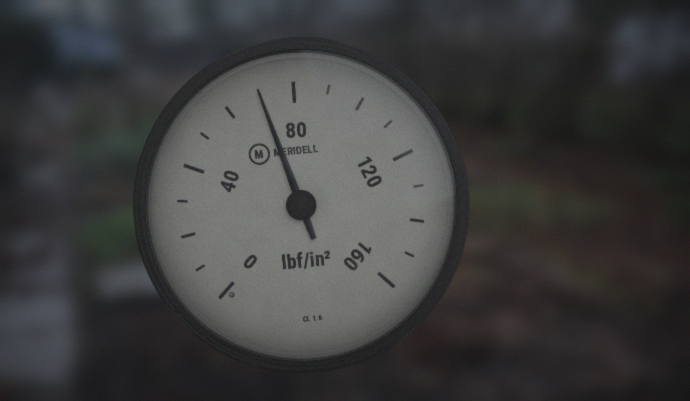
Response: 70
